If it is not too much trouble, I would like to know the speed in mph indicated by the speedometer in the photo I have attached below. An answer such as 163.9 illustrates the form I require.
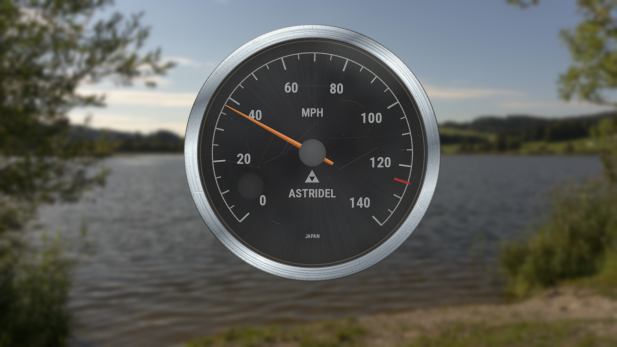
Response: 37.5
